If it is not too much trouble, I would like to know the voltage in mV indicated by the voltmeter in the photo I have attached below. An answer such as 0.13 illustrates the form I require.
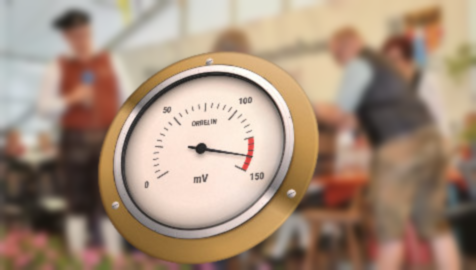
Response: 140
